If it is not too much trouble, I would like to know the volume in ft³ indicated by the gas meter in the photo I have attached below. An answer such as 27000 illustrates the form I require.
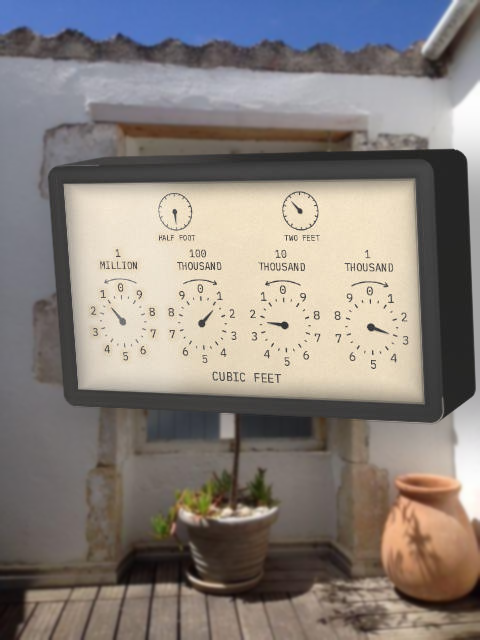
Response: 112300
